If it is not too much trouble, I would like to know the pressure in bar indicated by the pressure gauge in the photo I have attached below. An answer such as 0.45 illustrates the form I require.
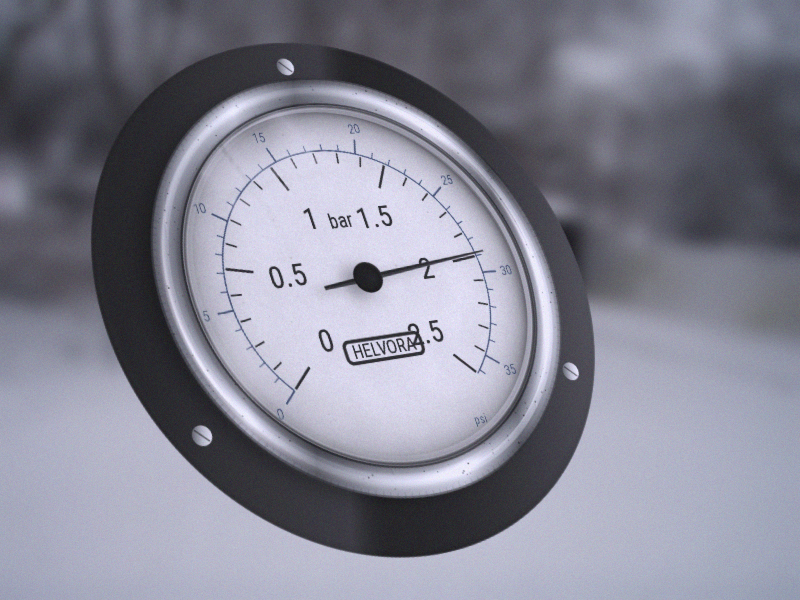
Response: 2
